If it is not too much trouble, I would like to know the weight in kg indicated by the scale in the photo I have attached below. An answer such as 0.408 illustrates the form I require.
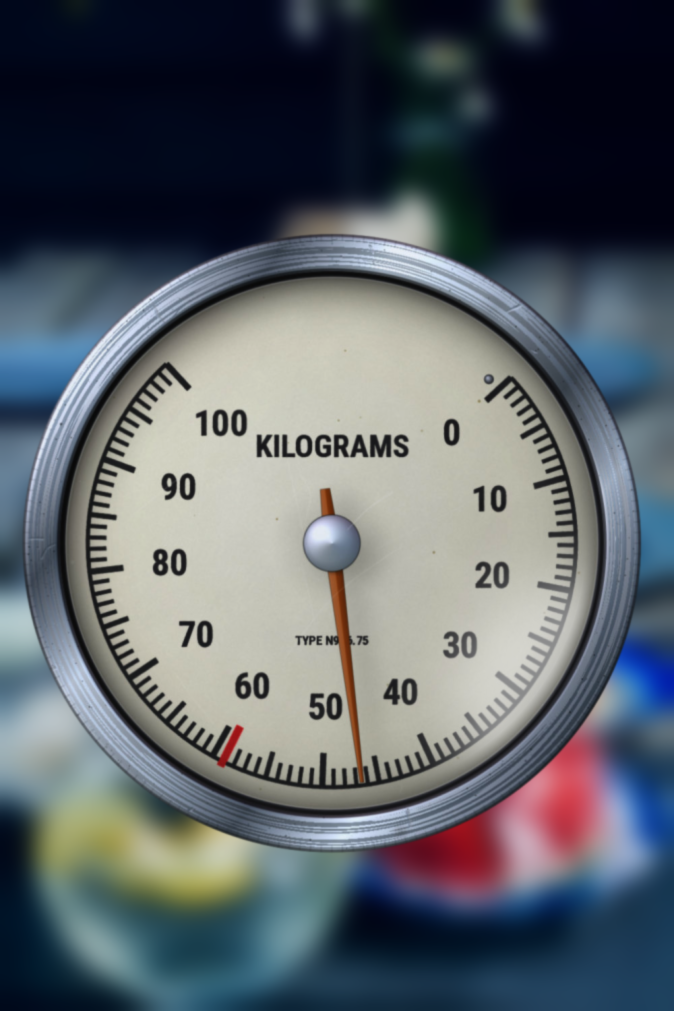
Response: 46.5
